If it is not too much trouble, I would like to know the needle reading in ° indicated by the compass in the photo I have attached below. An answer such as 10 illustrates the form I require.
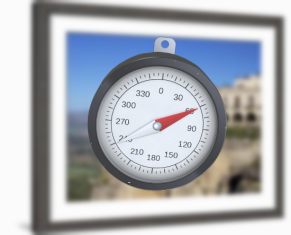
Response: 60
